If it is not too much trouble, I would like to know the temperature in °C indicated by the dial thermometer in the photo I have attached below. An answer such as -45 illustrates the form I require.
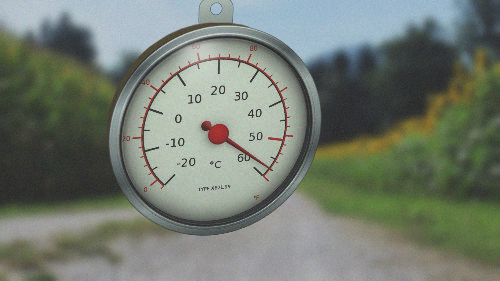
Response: 57.5
